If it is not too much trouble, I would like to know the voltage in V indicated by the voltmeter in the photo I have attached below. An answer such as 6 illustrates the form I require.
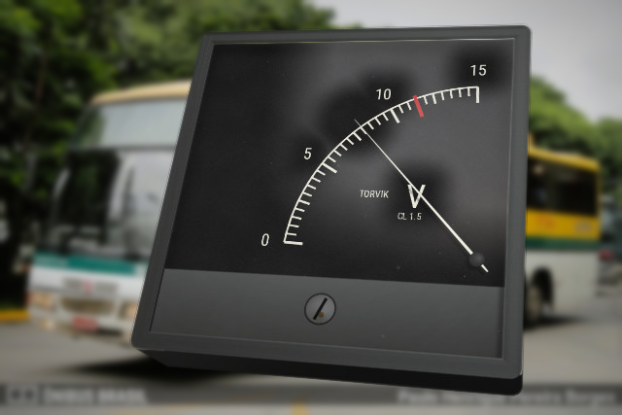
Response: 8
